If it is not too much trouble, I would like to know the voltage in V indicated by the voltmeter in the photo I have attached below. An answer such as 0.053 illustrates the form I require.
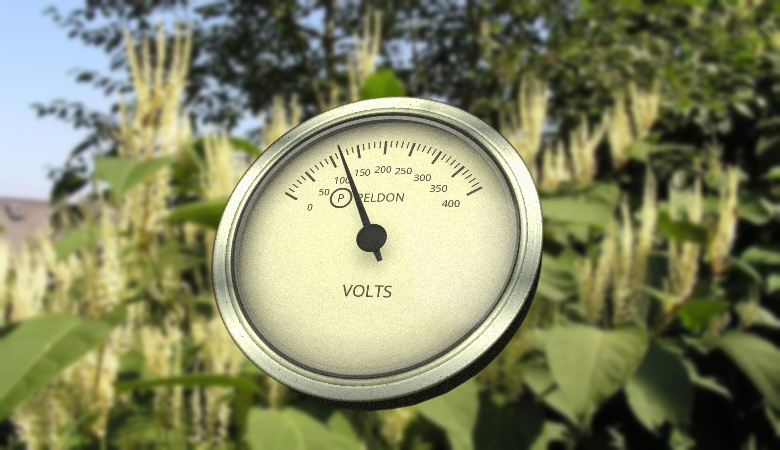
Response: 120
